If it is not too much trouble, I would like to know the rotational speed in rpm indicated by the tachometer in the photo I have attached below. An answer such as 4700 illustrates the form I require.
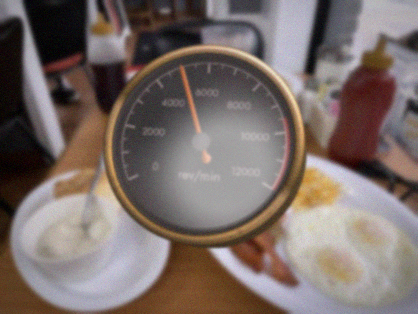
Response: 5000
